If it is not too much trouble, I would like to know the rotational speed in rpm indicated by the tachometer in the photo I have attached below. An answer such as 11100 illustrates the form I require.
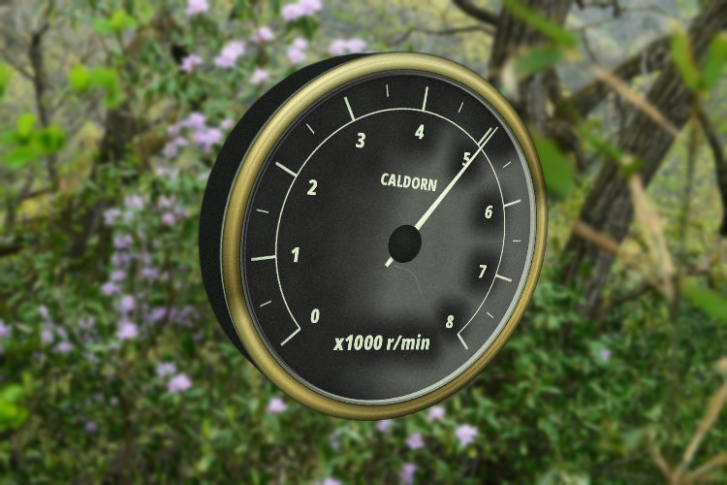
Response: 5000
